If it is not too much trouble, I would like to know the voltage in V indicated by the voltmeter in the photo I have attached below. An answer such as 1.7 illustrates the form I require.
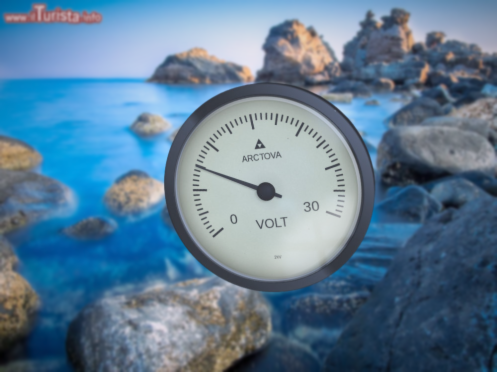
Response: 7.5
